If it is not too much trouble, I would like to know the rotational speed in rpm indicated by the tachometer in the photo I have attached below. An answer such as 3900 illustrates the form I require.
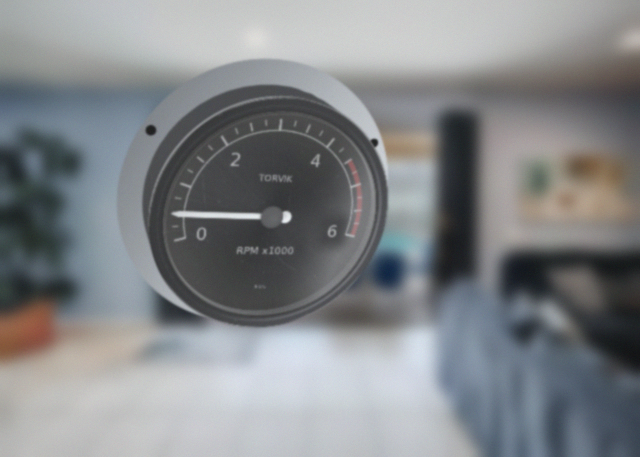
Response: 500
